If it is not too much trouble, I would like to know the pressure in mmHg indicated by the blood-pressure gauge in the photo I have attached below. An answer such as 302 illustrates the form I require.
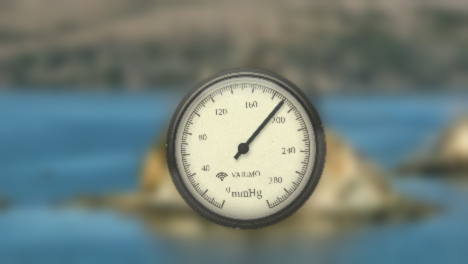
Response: 190
